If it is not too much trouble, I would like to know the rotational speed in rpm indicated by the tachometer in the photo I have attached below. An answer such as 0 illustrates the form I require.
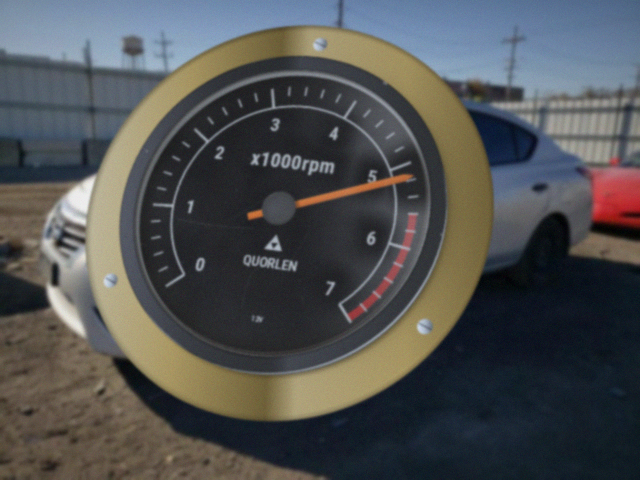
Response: 5200
